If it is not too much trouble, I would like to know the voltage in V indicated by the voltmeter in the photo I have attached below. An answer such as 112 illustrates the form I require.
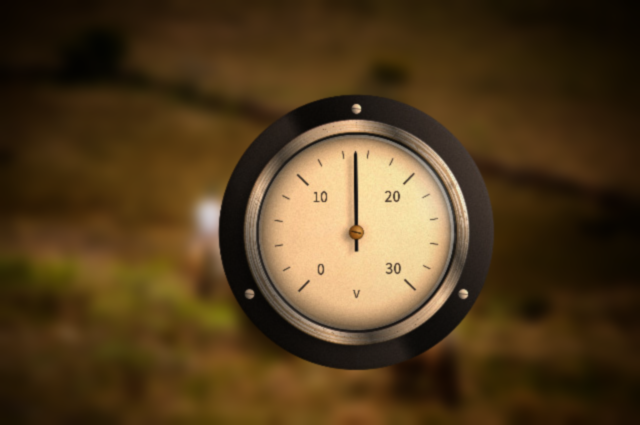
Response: 15
